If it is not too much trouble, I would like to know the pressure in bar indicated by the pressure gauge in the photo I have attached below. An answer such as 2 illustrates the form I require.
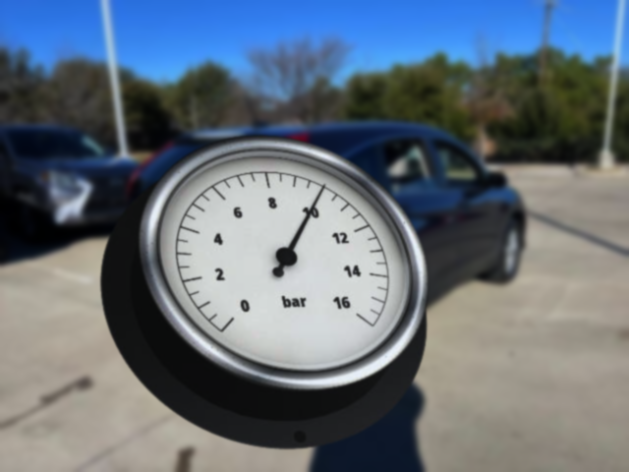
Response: 10
